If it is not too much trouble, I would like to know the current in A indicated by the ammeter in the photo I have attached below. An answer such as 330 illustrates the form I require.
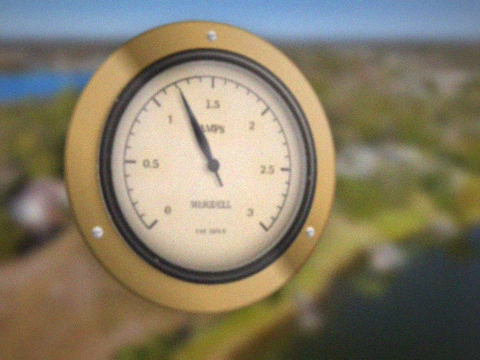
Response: 1.2
